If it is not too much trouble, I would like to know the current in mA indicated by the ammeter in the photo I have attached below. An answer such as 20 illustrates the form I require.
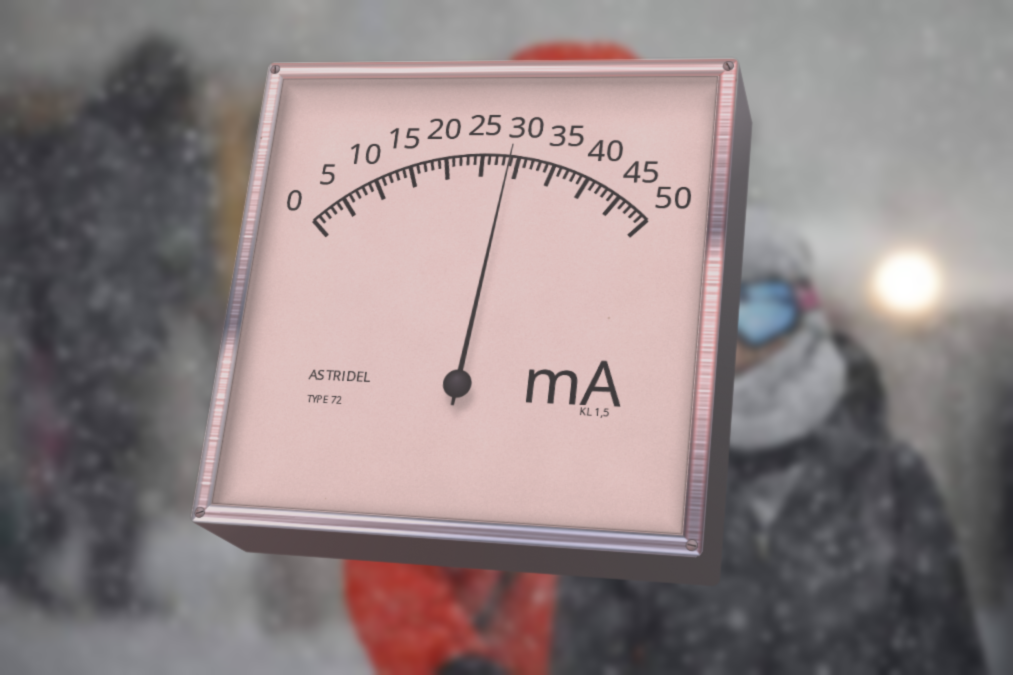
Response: 29
